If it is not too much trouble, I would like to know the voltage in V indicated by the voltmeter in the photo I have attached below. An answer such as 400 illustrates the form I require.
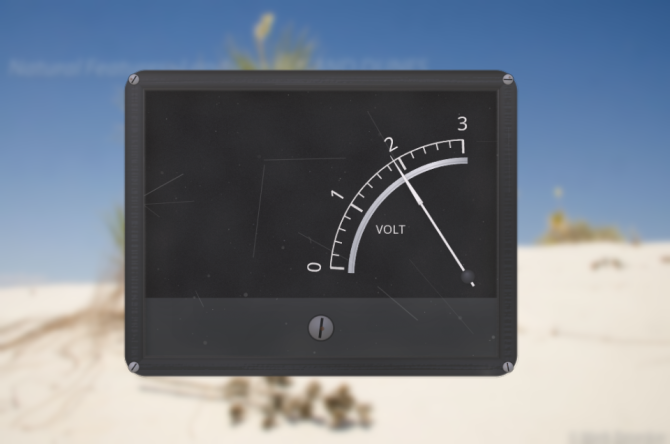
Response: 1.9
